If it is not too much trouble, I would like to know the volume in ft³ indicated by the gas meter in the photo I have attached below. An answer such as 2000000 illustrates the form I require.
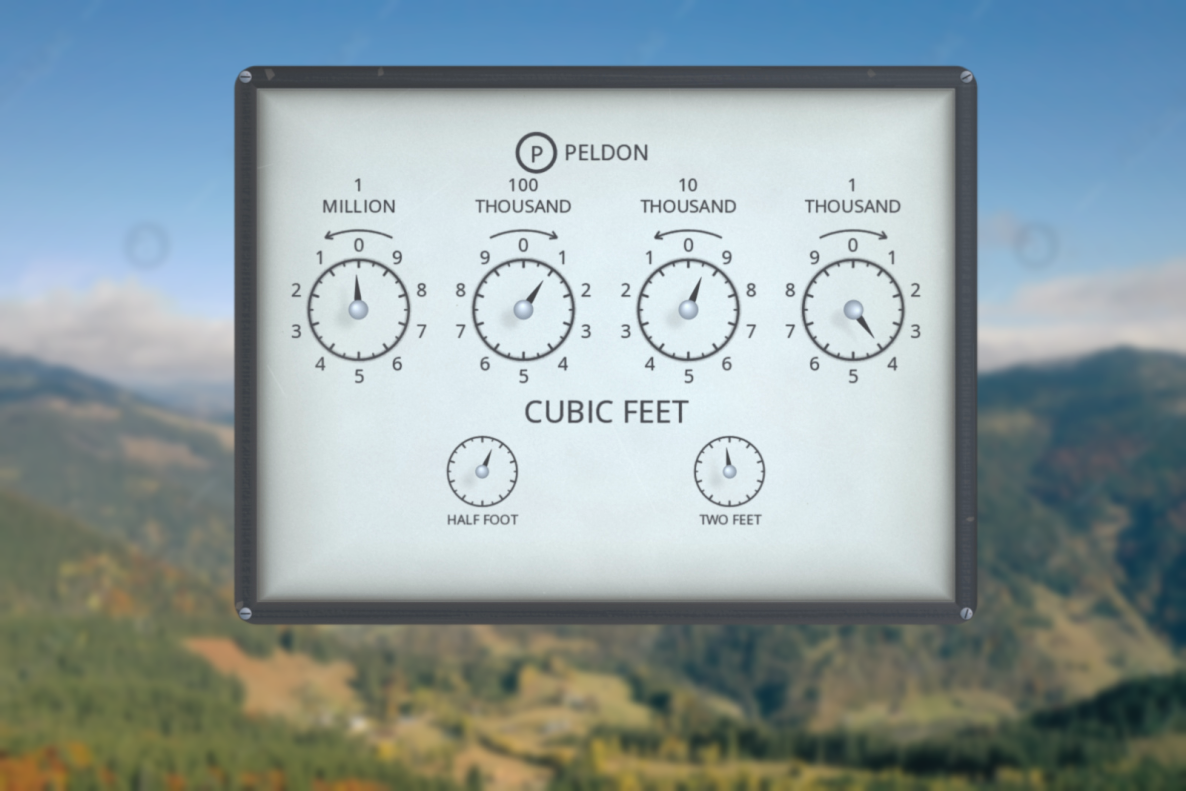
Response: 9400
